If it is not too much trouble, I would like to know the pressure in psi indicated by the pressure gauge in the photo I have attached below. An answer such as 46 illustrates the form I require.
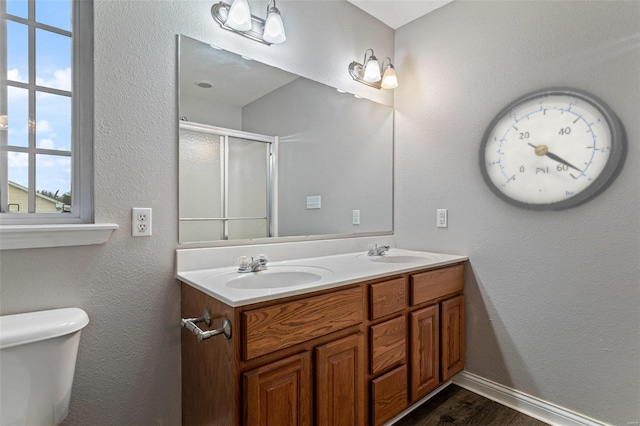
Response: 57.5
